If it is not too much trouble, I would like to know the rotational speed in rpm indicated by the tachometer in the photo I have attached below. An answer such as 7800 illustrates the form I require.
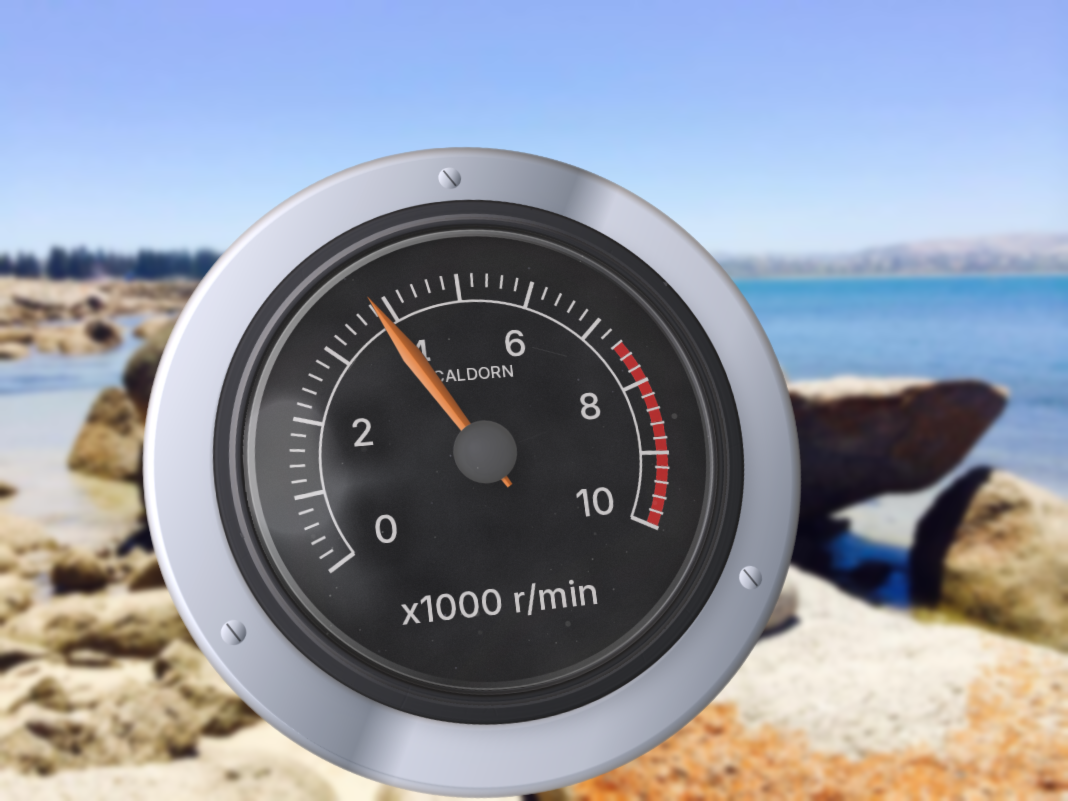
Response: 3800
